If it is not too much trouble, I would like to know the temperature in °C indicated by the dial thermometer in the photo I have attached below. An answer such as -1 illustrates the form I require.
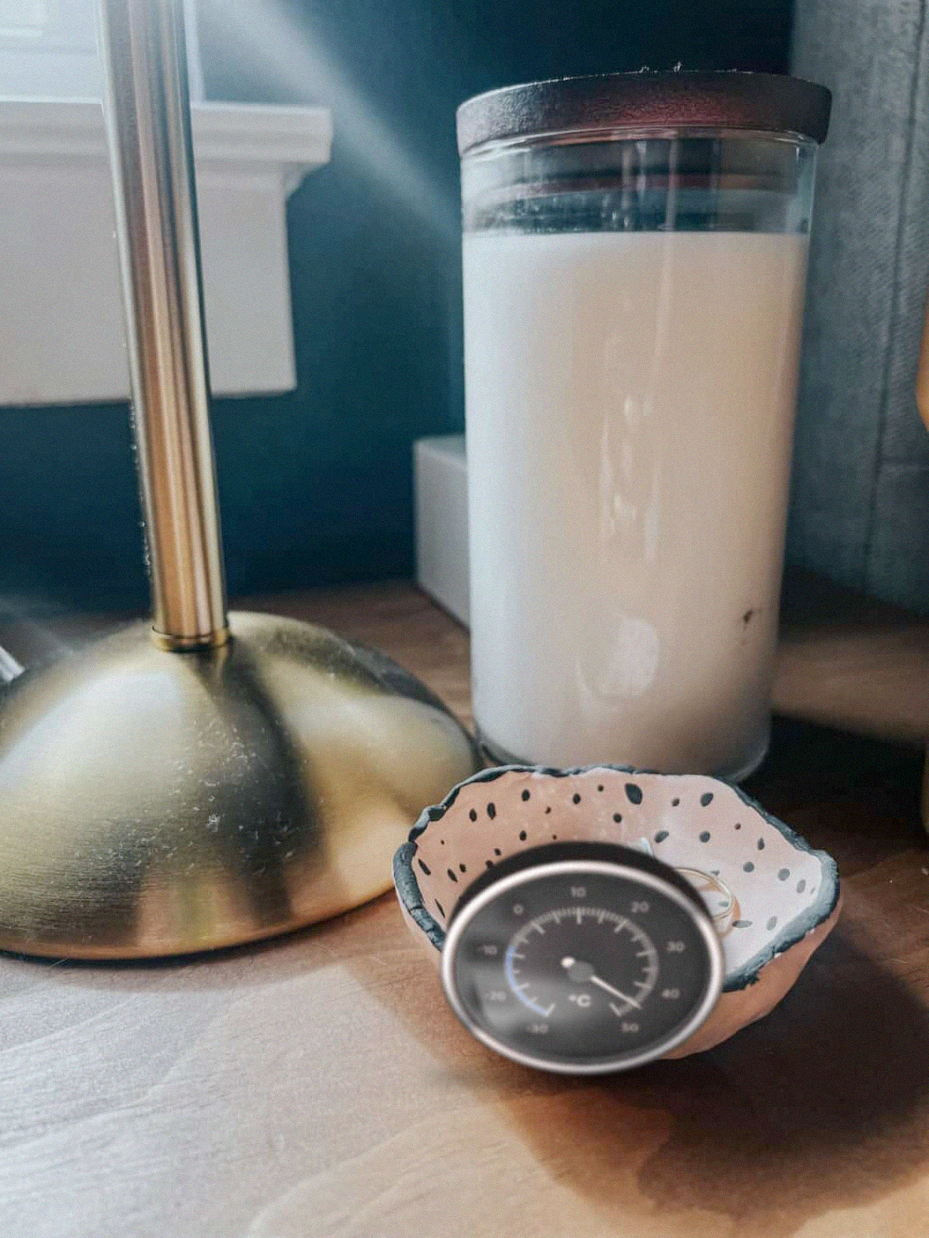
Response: 45
